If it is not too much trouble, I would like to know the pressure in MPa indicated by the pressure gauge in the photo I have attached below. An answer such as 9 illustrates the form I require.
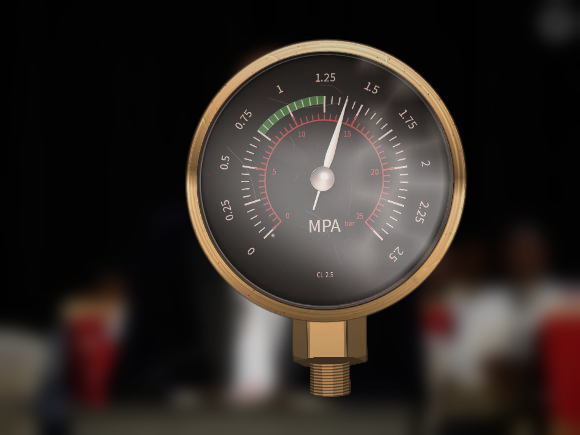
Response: 1.4
